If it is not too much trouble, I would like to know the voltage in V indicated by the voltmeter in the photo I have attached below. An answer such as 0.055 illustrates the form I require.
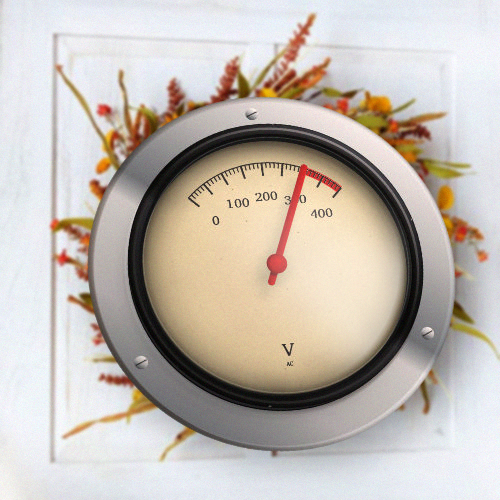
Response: 300
